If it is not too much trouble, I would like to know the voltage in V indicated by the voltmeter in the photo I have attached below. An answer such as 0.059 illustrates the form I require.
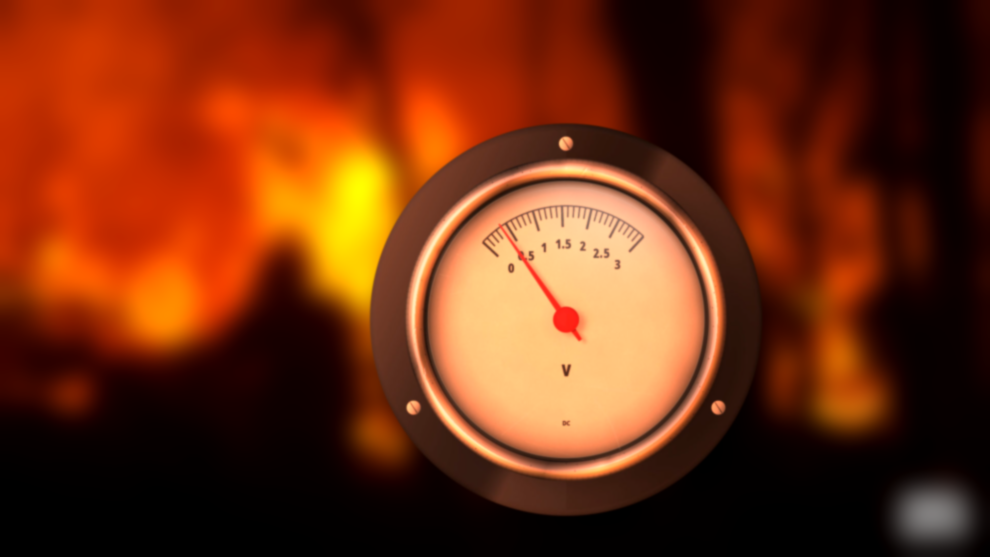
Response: 0.4
